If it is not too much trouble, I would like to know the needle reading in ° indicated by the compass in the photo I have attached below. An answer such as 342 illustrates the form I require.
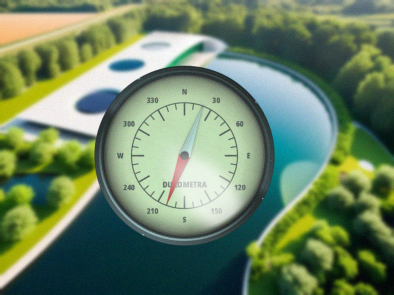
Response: 200
